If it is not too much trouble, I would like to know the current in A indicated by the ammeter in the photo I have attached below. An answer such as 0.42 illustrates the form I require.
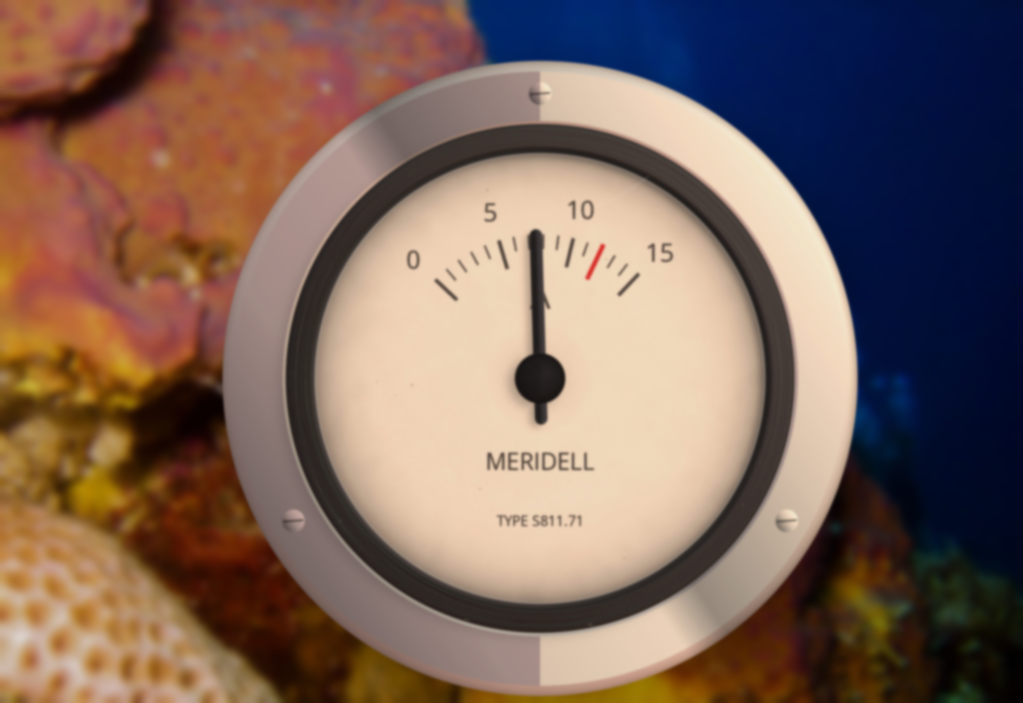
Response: 7.5
